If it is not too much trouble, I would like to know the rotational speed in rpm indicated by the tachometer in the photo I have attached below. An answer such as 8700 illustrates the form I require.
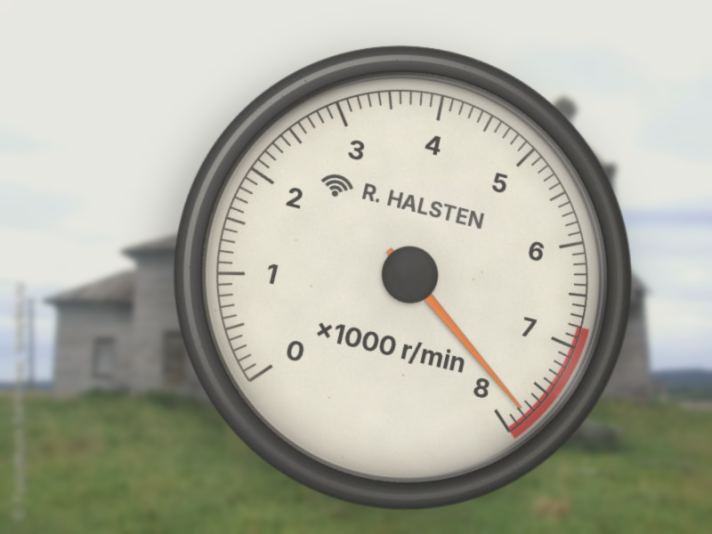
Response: 7800
